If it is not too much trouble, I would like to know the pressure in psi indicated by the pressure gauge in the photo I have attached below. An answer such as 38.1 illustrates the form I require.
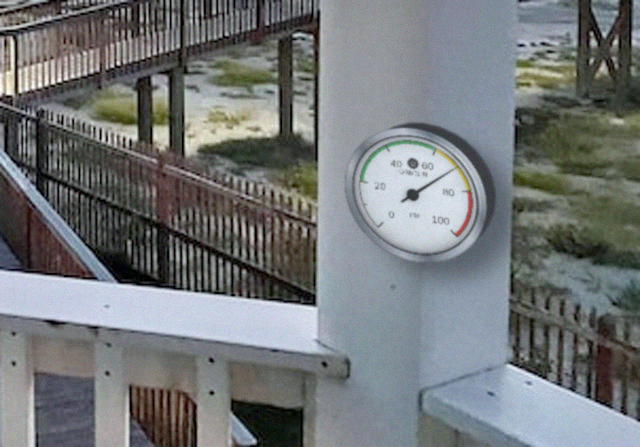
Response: 70
